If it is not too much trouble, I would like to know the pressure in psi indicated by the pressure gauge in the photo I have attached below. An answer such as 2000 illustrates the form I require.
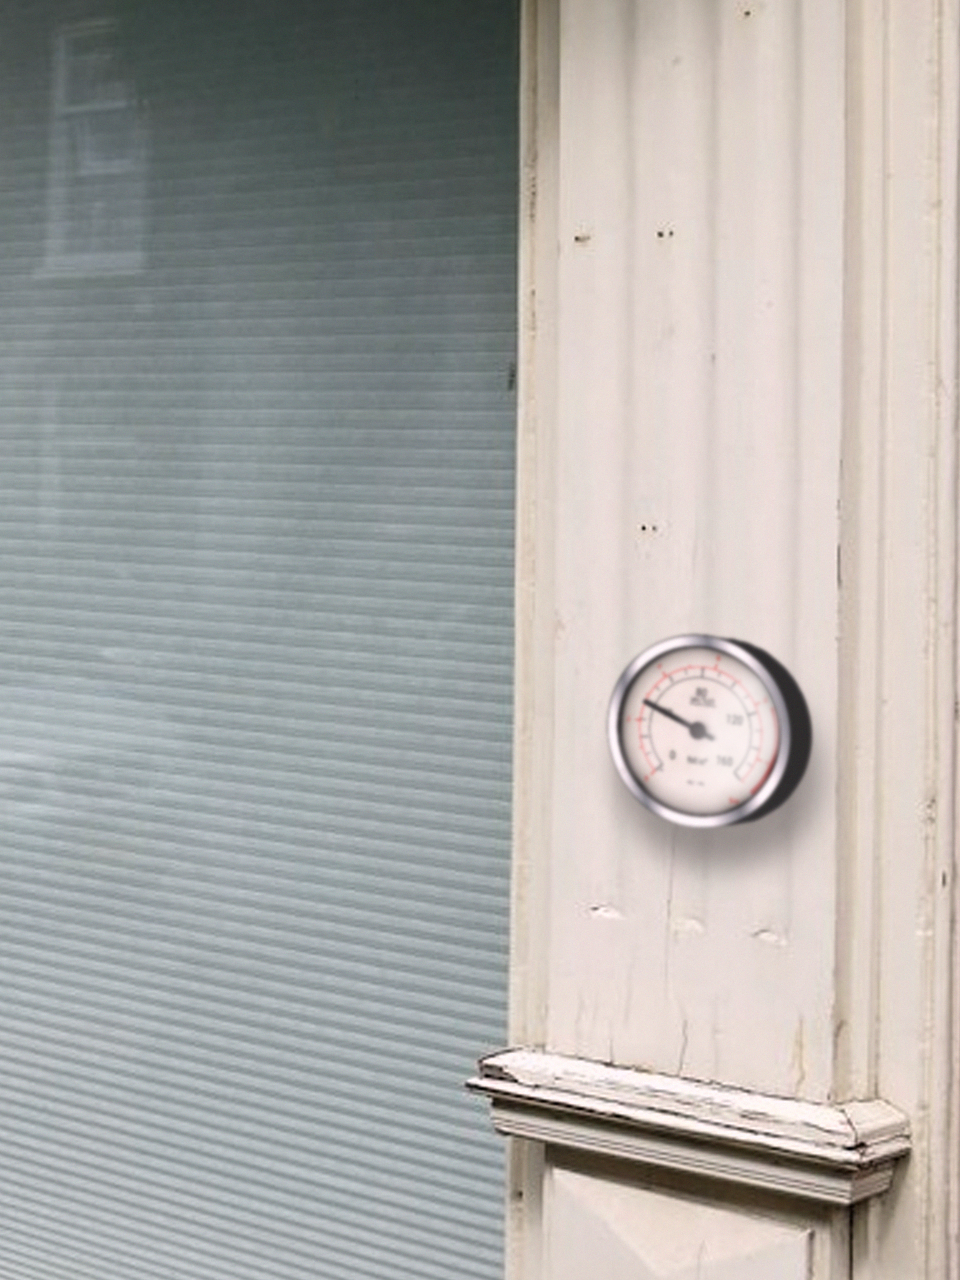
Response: 40
